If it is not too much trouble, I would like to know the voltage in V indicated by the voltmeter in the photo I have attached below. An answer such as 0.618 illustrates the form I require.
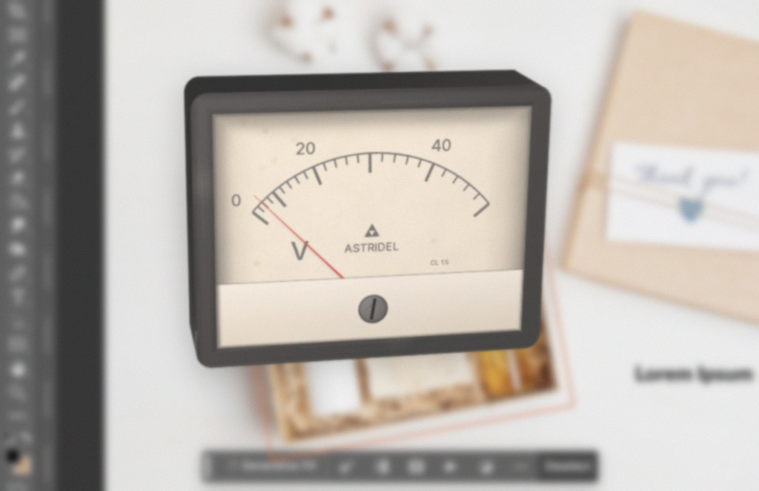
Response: 6
